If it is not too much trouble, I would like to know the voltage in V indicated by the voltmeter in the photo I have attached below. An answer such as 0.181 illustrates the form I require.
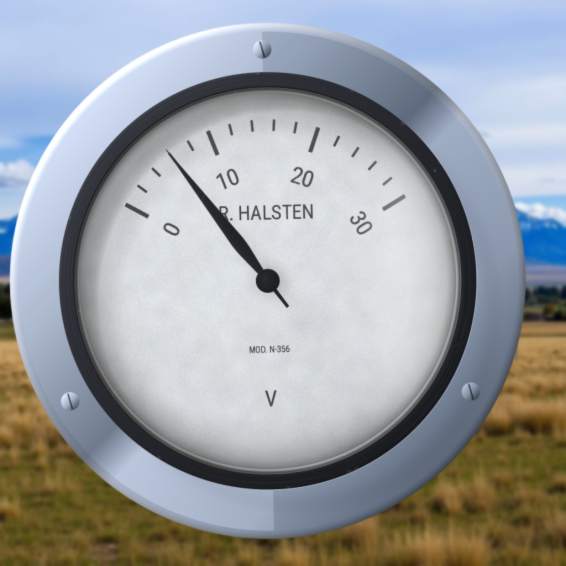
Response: 6
